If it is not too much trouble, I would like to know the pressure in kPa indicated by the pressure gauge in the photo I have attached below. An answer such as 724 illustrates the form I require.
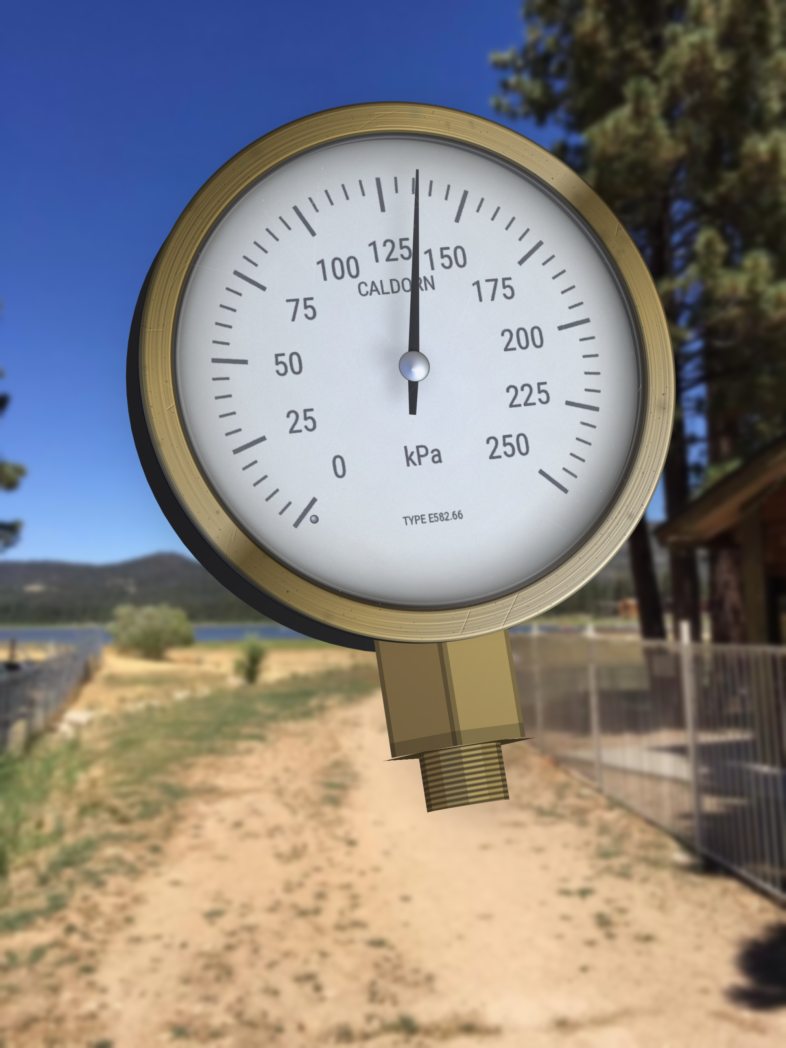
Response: 135
